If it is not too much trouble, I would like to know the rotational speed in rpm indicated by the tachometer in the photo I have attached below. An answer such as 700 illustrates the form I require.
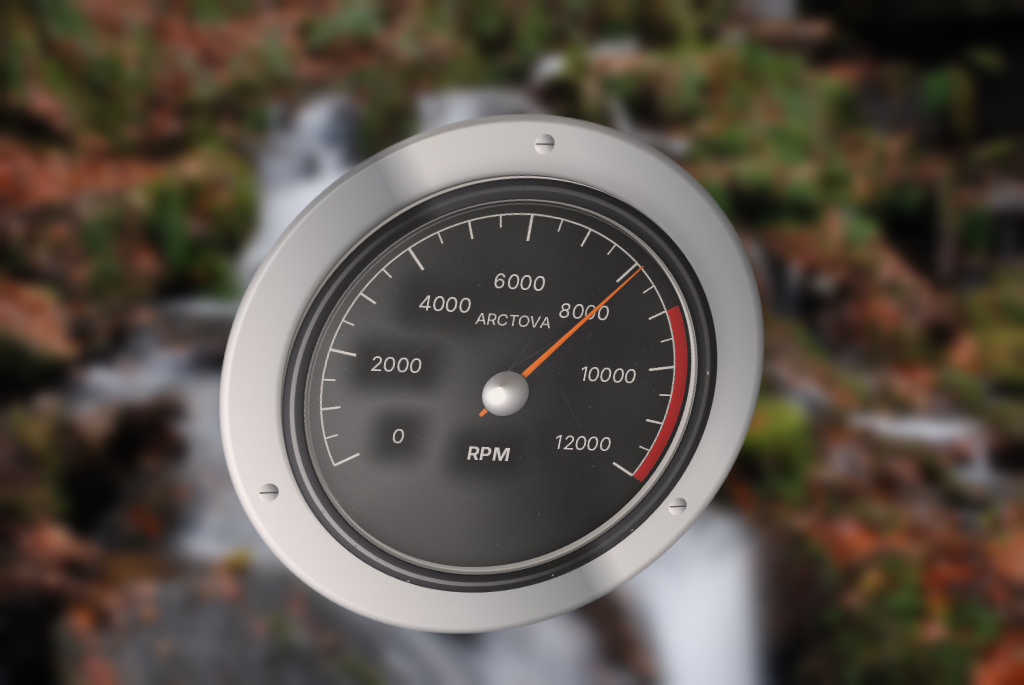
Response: 8000
